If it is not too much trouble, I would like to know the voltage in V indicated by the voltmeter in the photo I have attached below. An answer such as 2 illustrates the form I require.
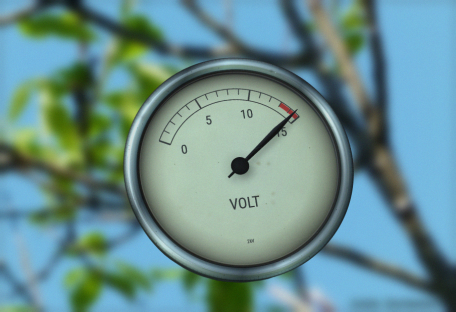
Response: 14.5
